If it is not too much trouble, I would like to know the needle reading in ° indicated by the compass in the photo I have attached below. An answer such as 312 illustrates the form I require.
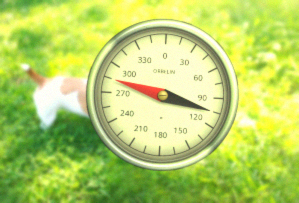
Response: 285
